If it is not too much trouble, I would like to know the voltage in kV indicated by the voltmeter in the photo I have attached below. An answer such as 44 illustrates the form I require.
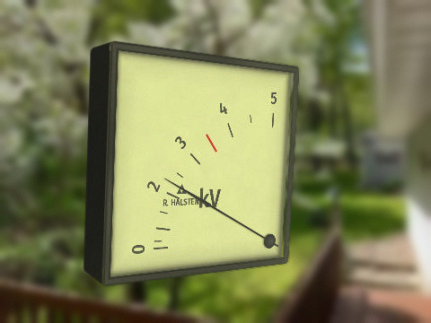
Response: 2.25
